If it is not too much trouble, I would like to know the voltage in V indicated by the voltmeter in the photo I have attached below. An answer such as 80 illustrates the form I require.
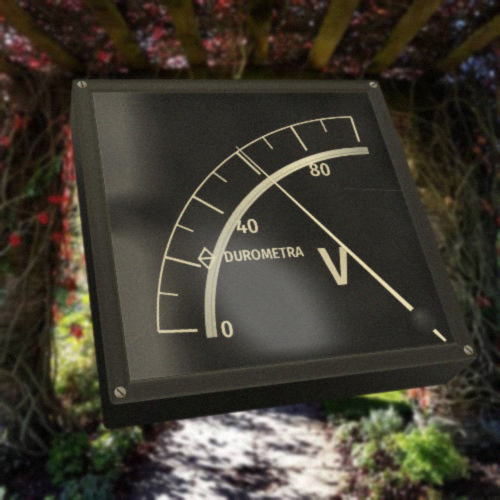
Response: 60
